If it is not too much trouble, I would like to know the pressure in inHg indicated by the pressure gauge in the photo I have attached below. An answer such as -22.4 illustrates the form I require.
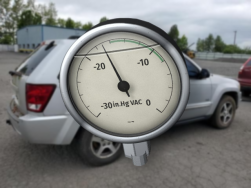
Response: -17
